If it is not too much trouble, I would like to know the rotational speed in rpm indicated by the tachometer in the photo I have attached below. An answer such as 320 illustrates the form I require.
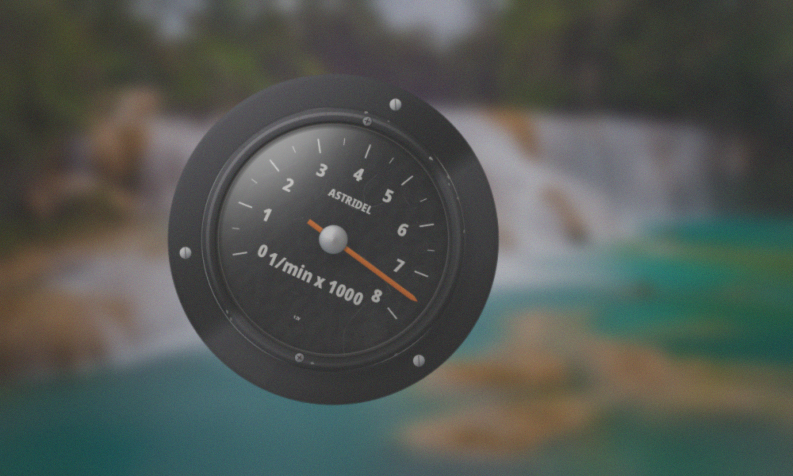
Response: 7500
